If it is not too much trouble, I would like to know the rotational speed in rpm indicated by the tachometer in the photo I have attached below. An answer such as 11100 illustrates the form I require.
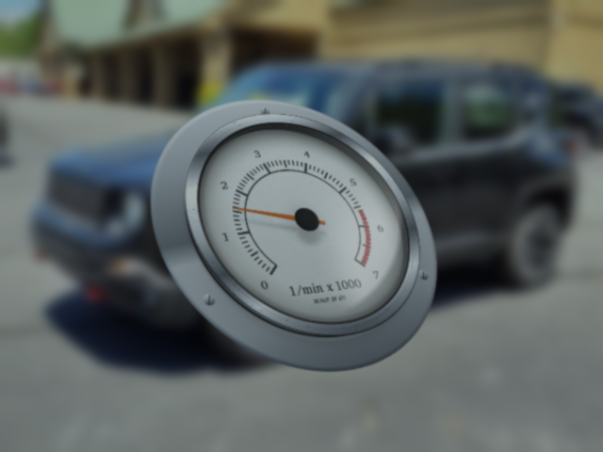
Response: 1500
